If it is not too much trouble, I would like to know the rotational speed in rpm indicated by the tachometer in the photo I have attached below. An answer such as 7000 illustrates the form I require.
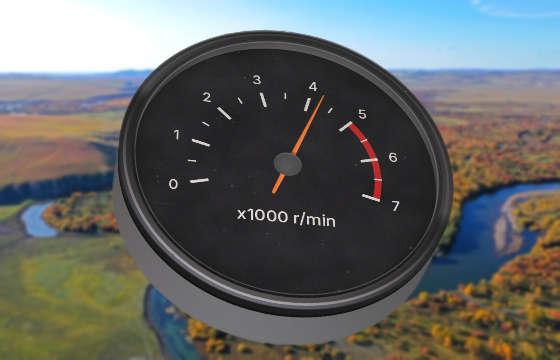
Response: 4250
